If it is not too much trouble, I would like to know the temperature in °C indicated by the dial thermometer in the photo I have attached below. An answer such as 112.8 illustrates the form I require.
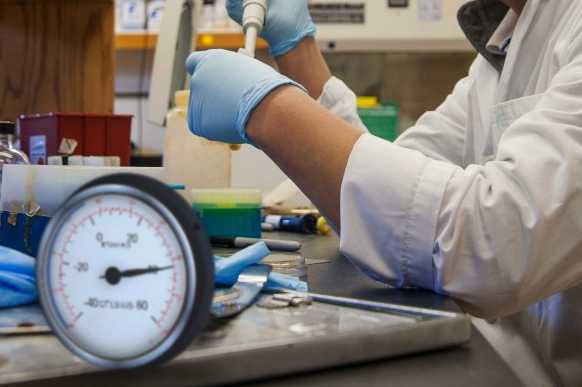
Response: 40
